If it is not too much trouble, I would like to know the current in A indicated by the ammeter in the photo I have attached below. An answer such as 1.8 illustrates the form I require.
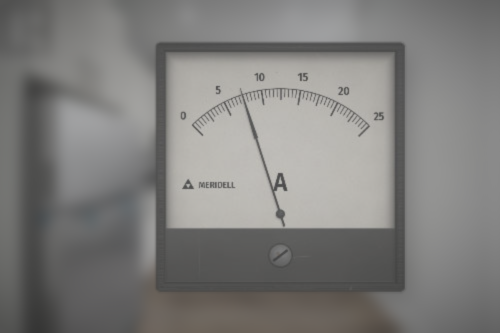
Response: 7.5
